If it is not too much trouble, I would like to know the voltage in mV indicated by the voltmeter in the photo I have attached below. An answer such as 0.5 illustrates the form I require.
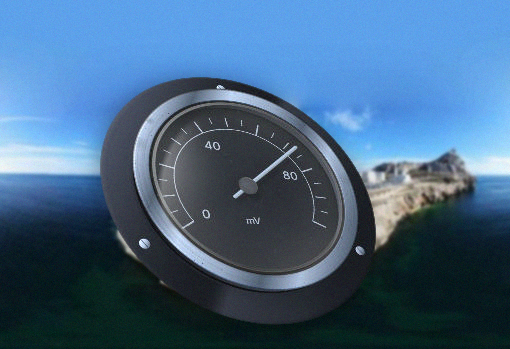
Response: 72.5
